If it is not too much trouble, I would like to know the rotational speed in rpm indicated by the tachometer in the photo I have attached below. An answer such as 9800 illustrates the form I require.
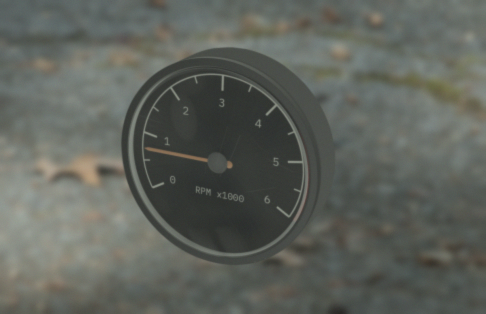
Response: 750
